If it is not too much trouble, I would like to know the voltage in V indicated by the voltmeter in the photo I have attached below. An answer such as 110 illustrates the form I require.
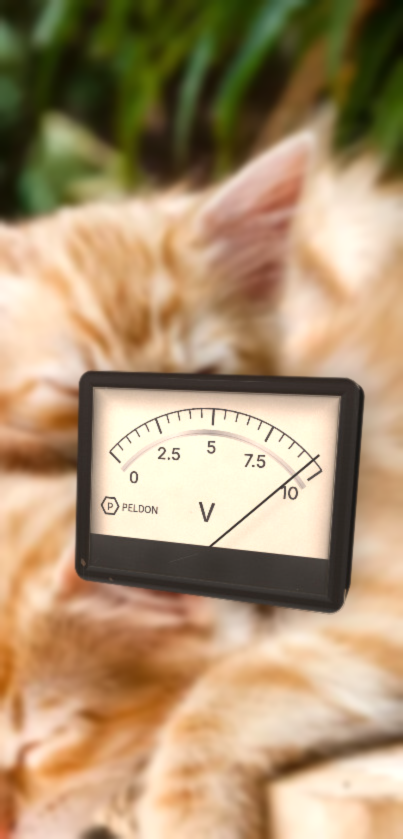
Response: 9.5
